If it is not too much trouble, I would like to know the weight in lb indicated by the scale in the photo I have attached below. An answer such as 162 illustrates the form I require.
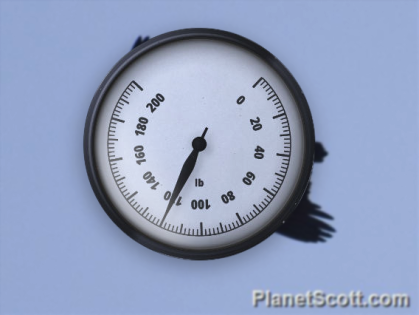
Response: 120
